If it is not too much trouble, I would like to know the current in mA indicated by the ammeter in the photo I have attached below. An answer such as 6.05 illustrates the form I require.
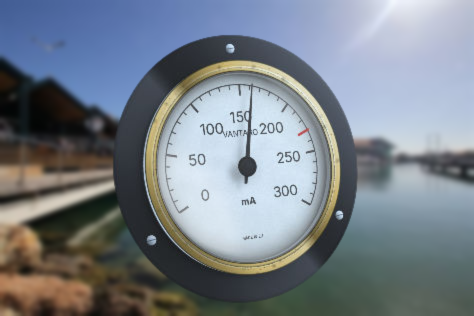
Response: 160
